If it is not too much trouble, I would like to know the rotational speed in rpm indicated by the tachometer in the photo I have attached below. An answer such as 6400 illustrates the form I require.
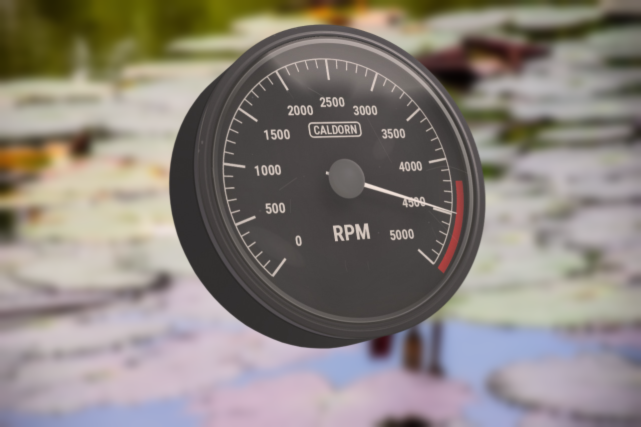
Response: 4500
